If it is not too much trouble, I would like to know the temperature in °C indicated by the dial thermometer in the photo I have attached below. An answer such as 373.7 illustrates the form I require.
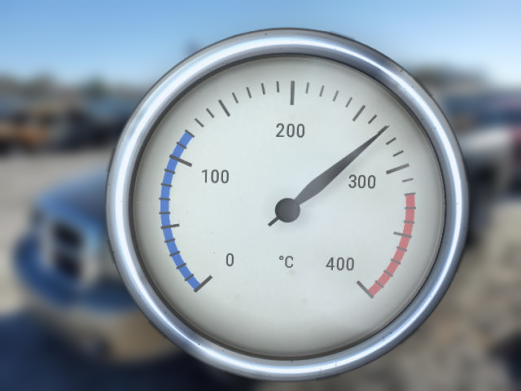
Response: 270
